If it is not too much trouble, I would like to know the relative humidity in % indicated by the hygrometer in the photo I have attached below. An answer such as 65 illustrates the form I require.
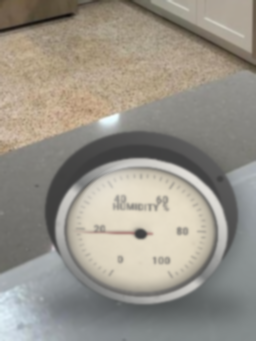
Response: 20
